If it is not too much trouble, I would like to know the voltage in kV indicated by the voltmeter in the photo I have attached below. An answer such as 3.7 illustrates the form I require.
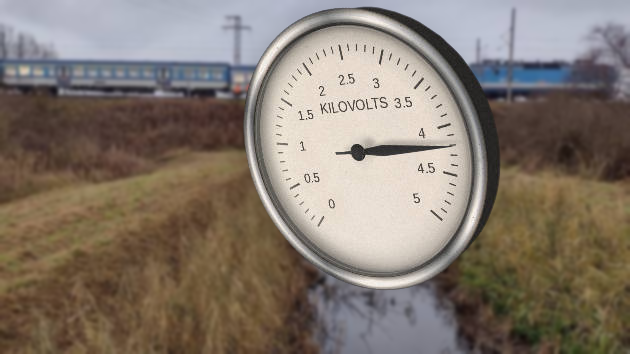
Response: 4.2
